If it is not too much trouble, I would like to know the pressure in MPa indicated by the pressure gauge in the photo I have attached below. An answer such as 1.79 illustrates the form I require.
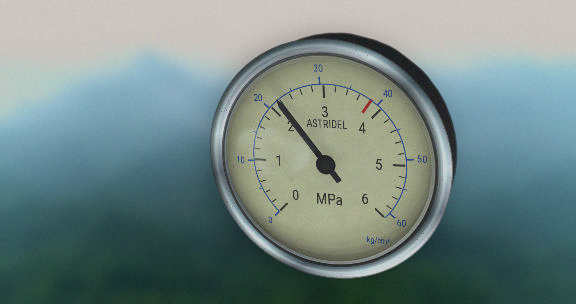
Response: 2.2
